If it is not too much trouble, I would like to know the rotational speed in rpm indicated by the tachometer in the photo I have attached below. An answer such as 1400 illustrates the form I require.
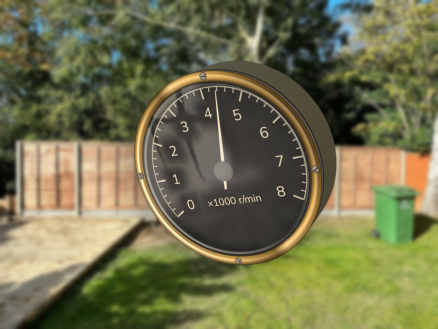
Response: 4400
